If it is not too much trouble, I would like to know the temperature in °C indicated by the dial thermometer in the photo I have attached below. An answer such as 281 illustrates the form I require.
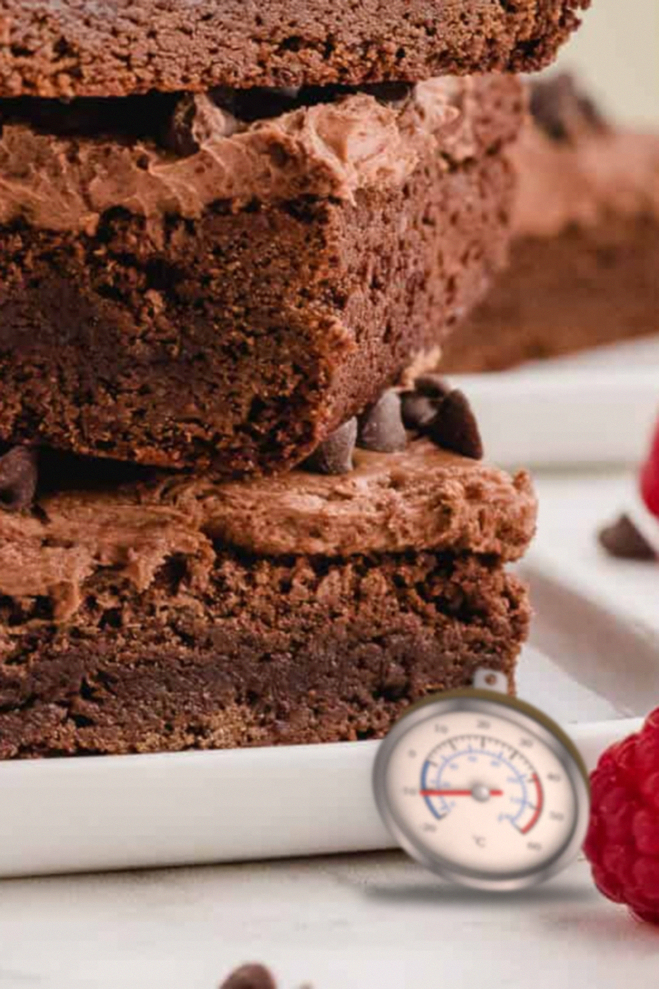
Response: -10
